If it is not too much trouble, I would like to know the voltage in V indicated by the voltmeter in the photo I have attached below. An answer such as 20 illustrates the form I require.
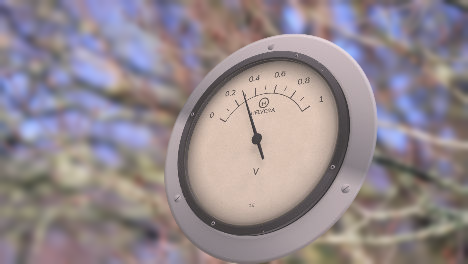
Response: 0.3
